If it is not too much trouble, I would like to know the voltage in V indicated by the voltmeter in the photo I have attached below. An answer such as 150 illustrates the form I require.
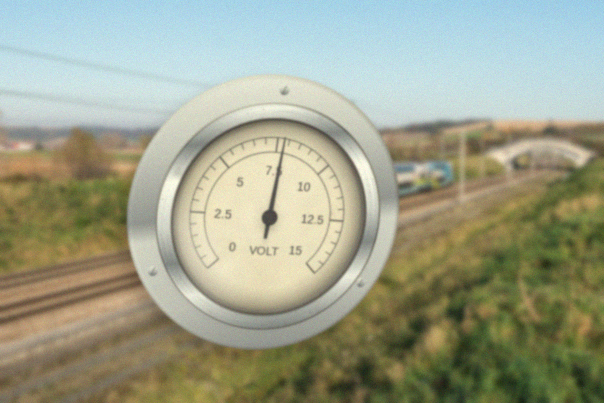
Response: 7.75
